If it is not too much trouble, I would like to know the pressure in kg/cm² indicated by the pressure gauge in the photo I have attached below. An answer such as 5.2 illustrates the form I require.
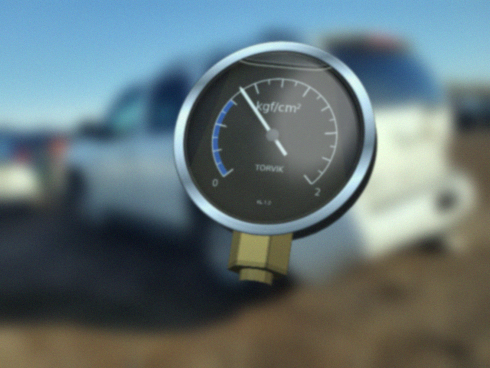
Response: 0.7
